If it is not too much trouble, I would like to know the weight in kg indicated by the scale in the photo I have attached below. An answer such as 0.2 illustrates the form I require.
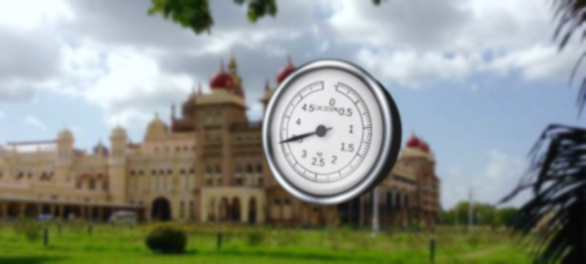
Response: 3.5
